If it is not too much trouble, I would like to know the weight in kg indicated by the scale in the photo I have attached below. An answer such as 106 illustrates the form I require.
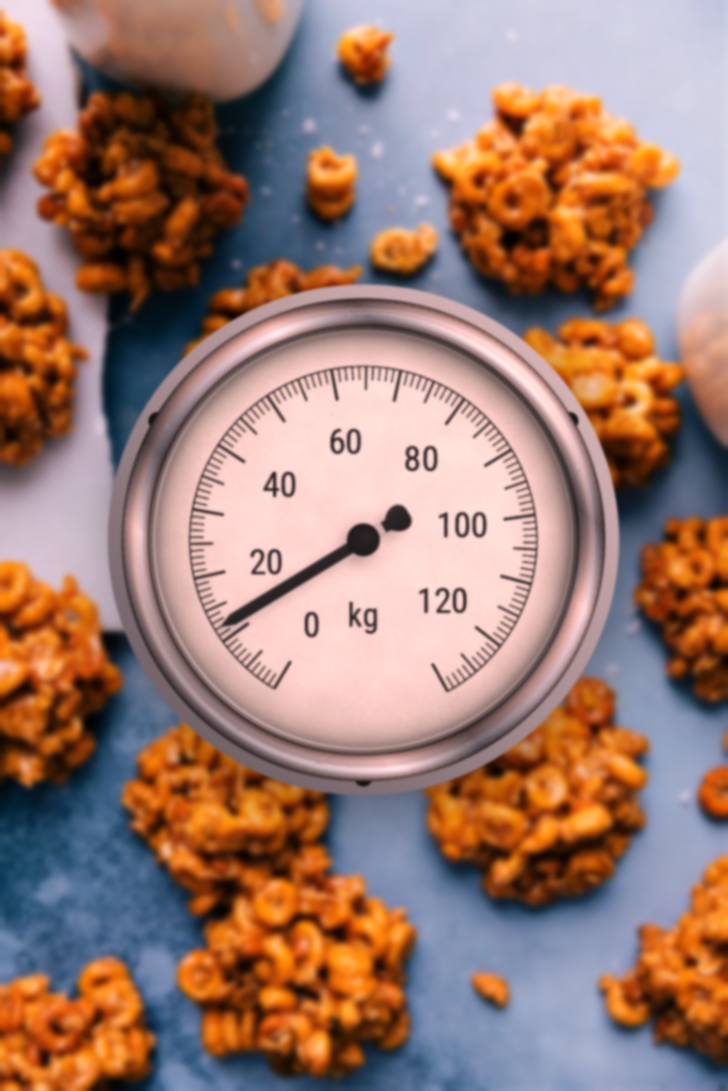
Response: 12
